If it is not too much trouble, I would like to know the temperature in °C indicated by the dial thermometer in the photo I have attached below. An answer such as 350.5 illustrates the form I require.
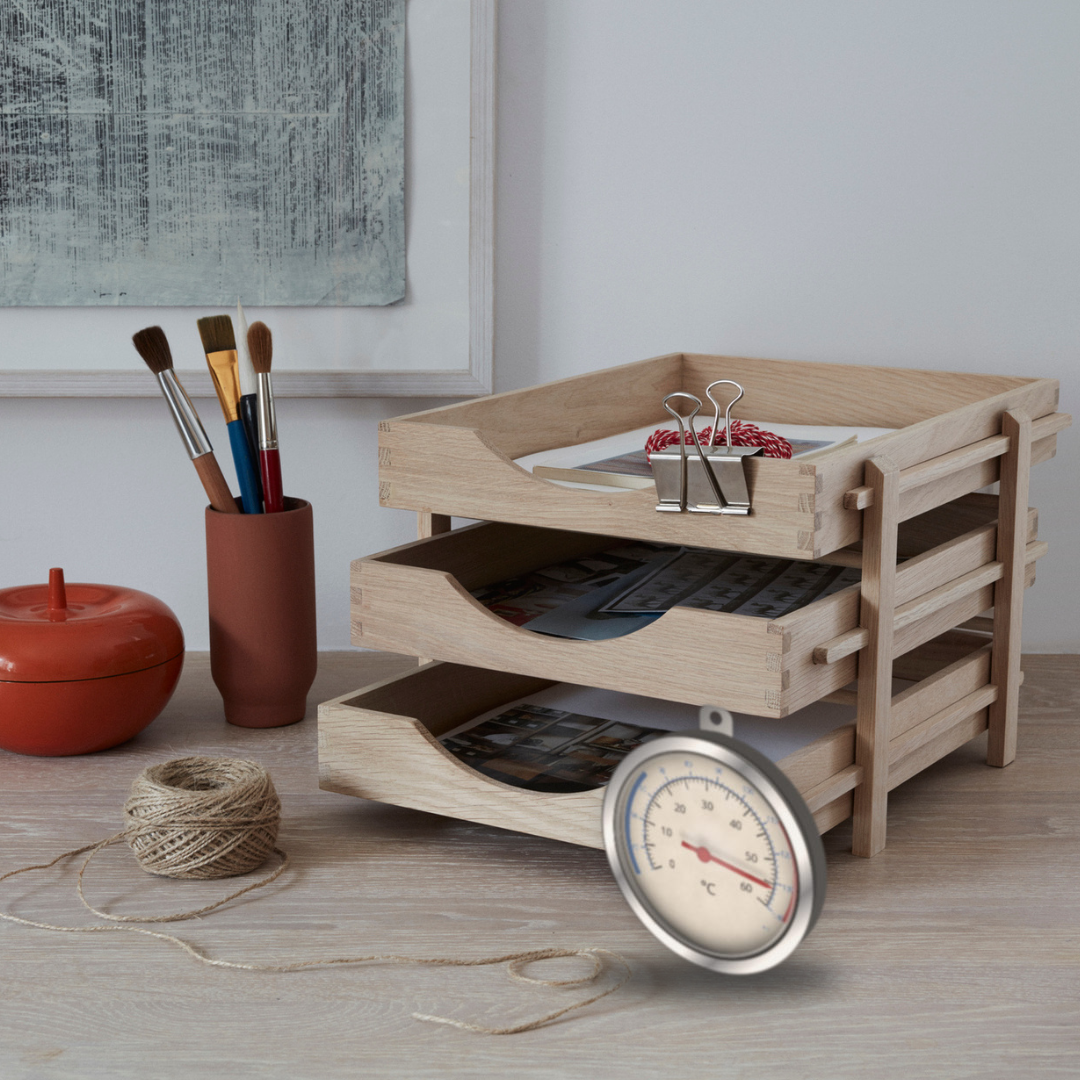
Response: 55
